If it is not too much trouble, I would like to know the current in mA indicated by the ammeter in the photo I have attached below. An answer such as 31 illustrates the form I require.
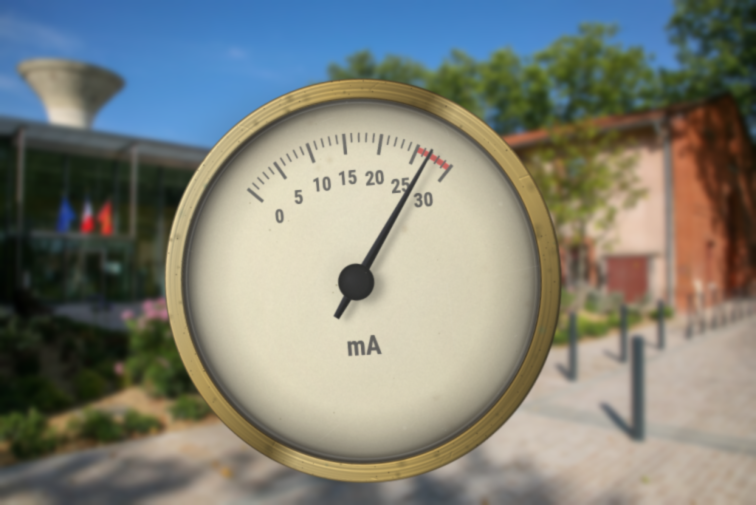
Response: 27
